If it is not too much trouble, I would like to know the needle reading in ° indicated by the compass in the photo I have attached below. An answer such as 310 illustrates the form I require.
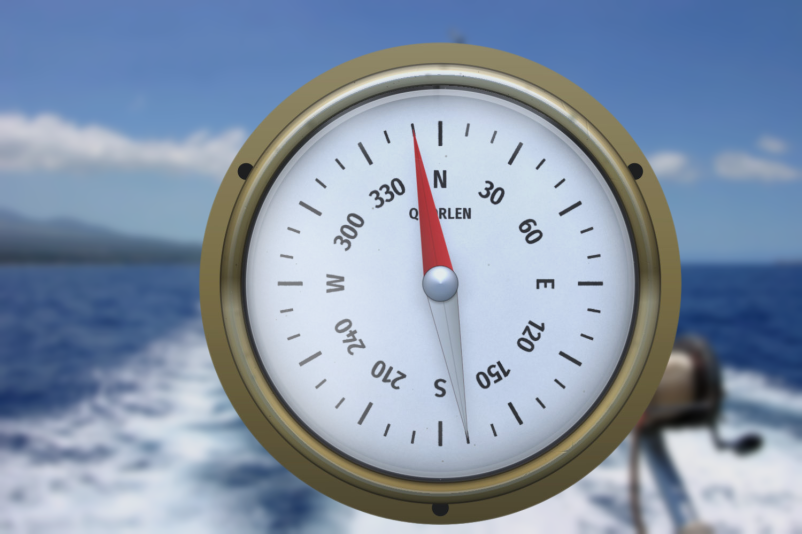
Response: 350
